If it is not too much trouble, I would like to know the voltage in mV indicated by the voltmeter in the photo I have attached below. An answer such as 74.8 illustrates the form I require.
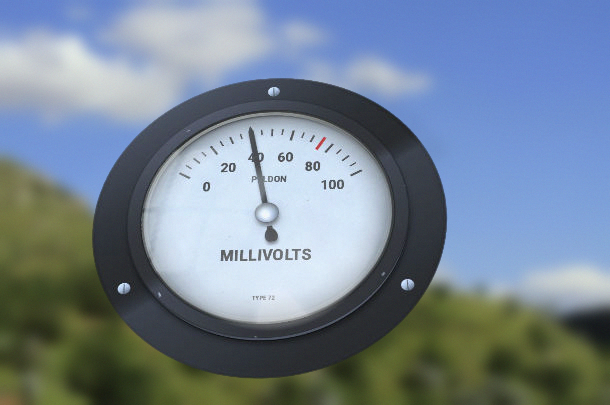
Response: 40
